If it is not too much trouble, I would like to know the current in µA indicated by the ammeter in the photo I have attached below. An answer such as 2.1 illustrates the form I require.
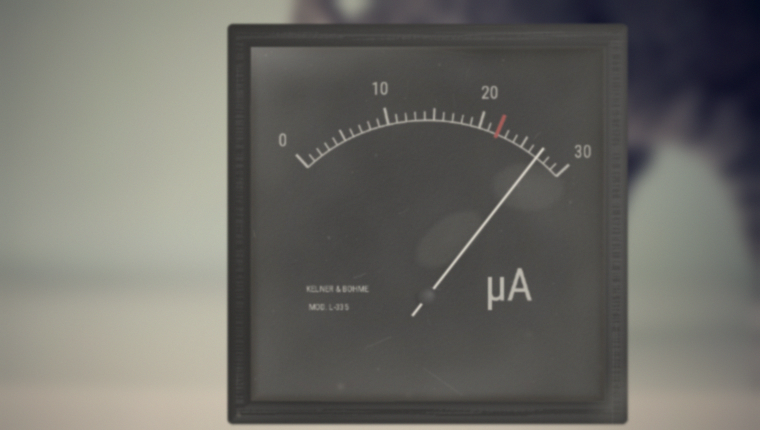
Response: 27
